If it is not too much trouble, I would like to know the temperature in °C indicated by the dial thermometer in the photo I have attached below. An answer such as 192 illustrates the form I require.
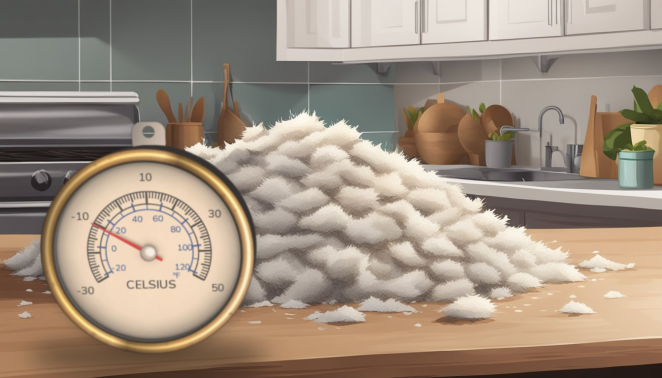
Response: -10
